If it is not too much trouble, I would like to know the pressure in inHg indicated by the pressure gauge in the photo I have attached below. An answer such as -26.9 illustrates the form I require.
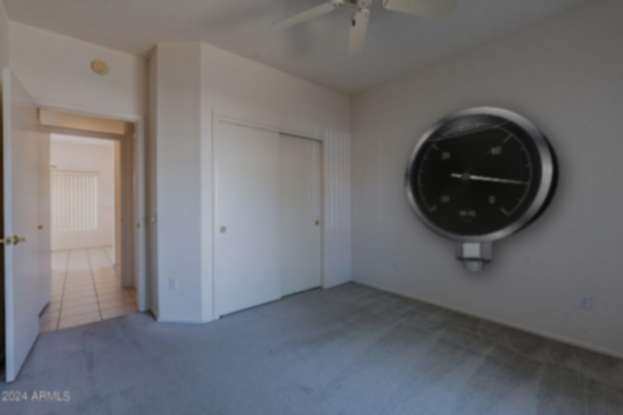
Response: -4
